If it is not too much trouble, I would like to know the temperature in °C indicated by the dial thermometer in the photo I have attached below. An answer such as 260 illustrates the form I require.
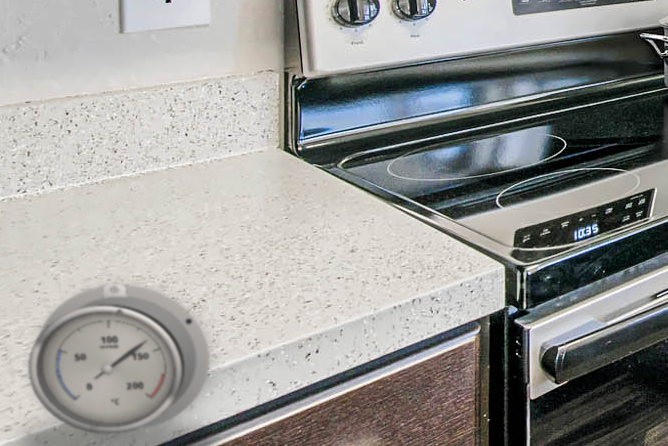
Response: 137.5
